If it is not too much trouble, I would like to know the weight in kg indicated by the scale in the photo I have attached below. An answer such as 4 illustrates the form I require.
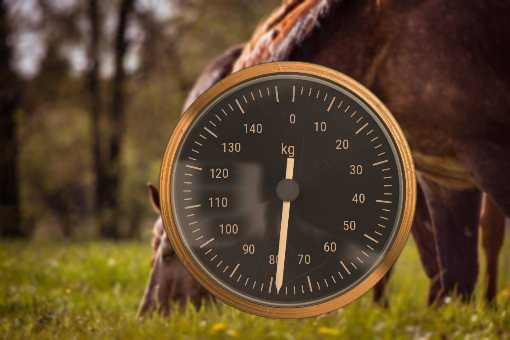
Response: 78
